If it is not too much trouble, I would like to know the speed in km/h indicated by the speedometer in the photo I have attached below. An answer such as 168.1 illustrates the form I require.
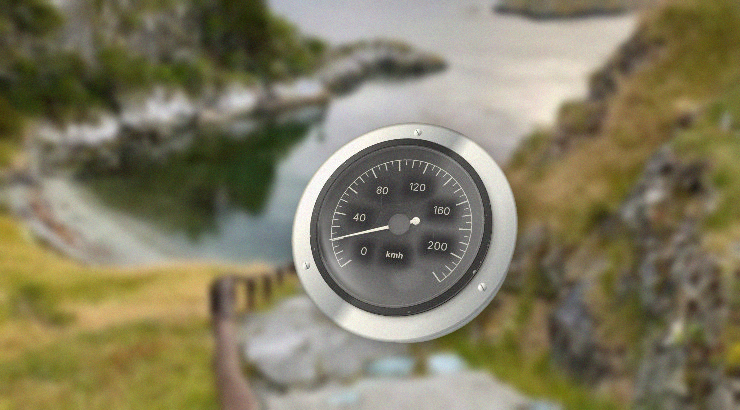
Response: 20
